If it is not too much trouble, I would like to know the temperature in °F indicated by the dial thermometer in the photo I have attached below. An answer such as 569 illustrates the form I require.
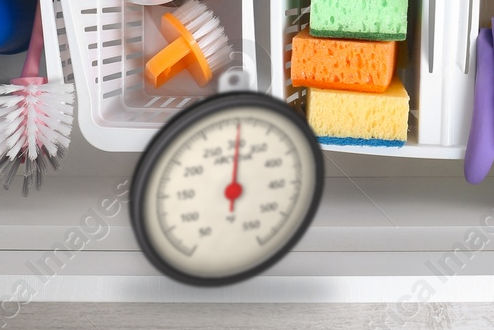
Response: 300
